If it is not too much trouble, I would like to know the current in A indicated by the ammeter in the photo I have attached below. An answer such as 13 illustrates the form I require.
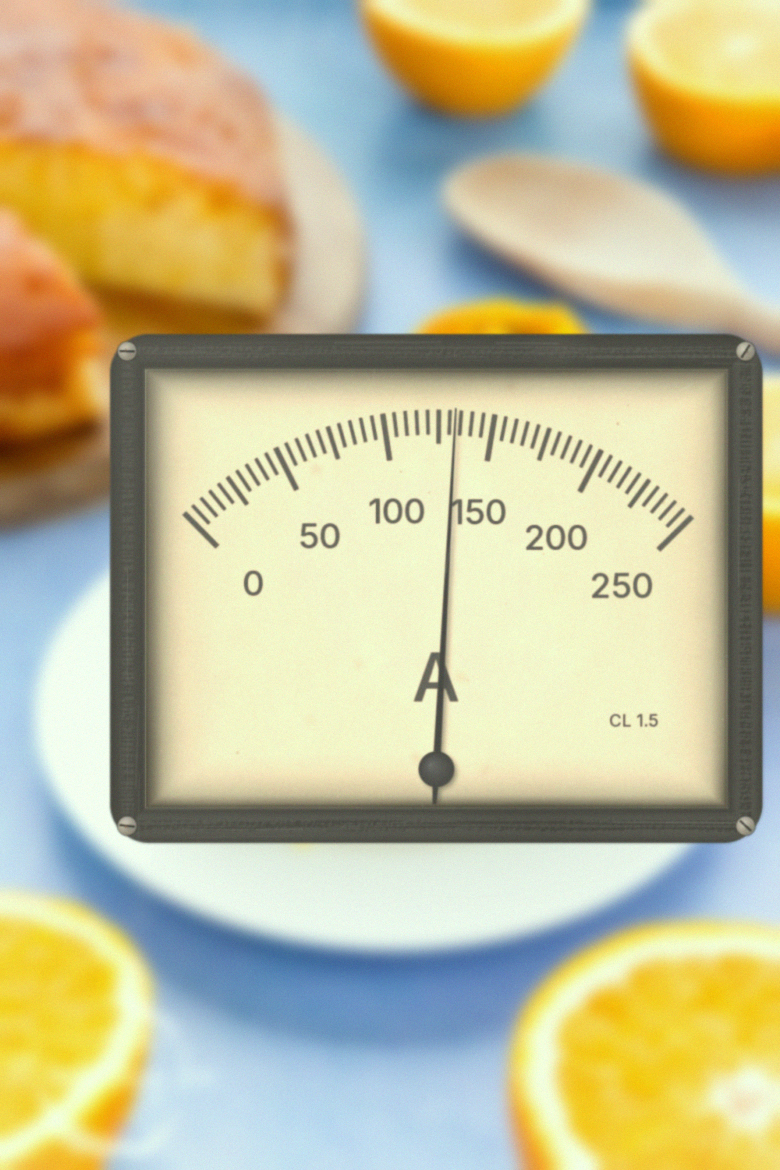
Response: 132.5
